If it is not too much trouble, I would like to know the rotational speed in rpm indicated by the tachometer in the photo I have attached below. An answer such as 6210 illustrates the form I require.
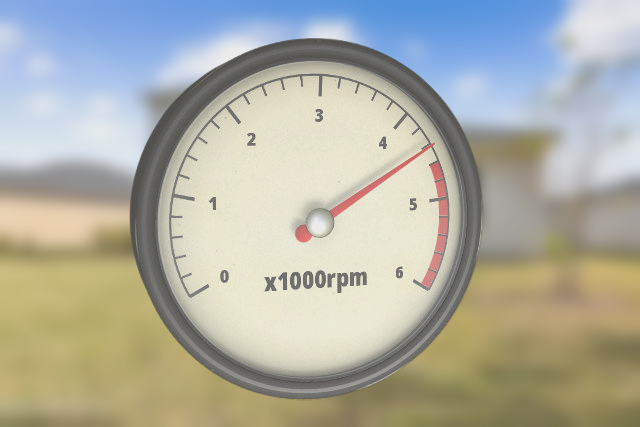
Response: 4400
